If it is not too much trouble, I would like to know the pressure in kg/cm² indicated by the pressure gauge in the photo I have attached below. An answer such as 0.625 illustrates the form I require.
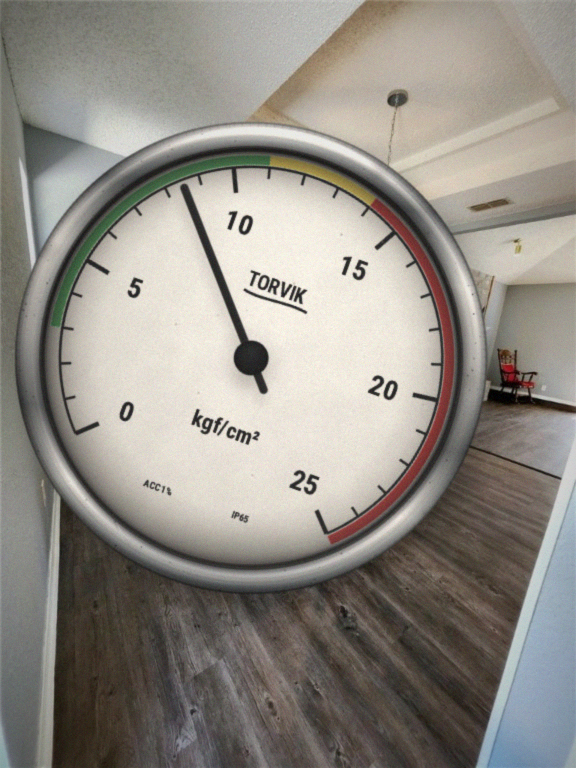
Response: 8.5
